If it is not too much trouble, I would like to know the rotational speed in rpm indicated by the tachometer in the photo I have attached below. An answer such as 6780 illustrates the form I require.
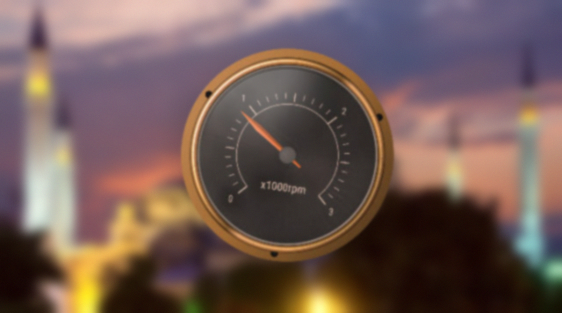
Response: 900
